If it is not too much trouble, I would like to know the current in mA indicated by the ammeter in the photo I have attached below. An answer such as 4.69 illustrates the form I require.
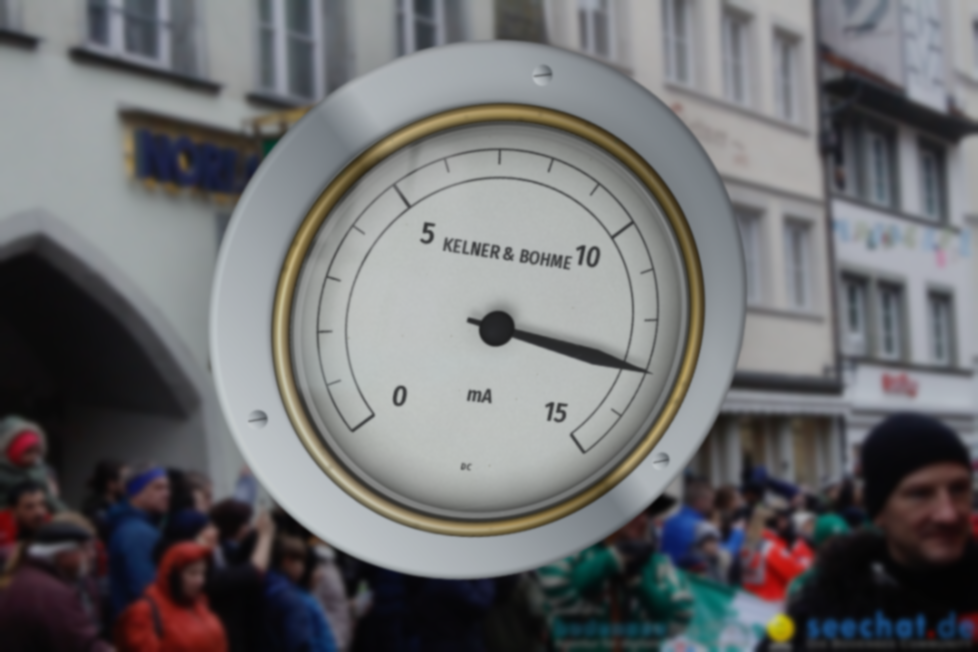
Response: 13
